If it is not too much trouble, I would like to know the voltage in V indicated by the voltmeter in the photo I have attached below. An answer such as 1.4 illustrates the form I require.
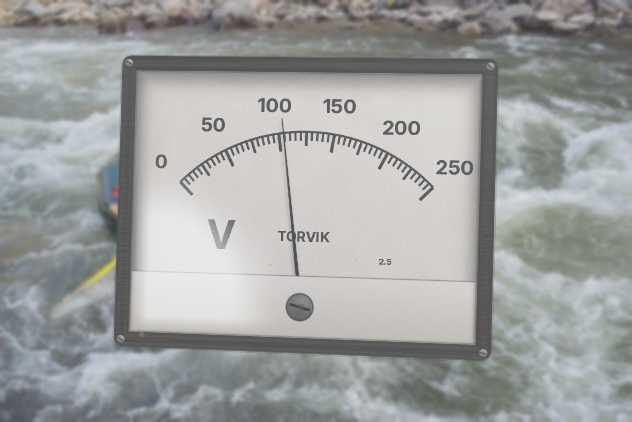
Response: 105
